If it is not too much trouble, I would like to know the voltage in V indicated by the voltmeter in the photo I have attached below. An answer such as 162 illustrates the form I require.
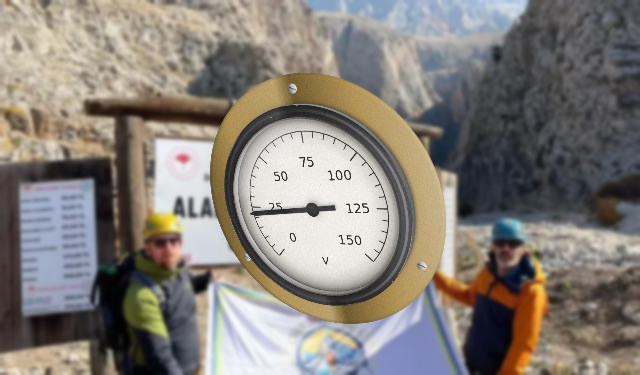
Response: 22.5
